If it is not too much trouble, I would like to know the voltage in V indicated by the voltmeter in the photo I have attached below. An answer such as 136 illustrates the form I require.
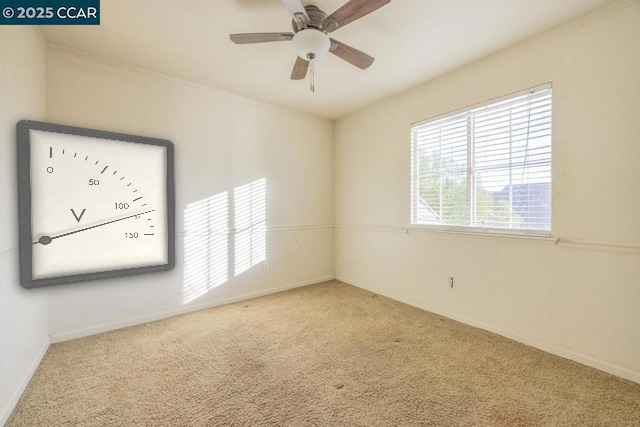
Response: 120
